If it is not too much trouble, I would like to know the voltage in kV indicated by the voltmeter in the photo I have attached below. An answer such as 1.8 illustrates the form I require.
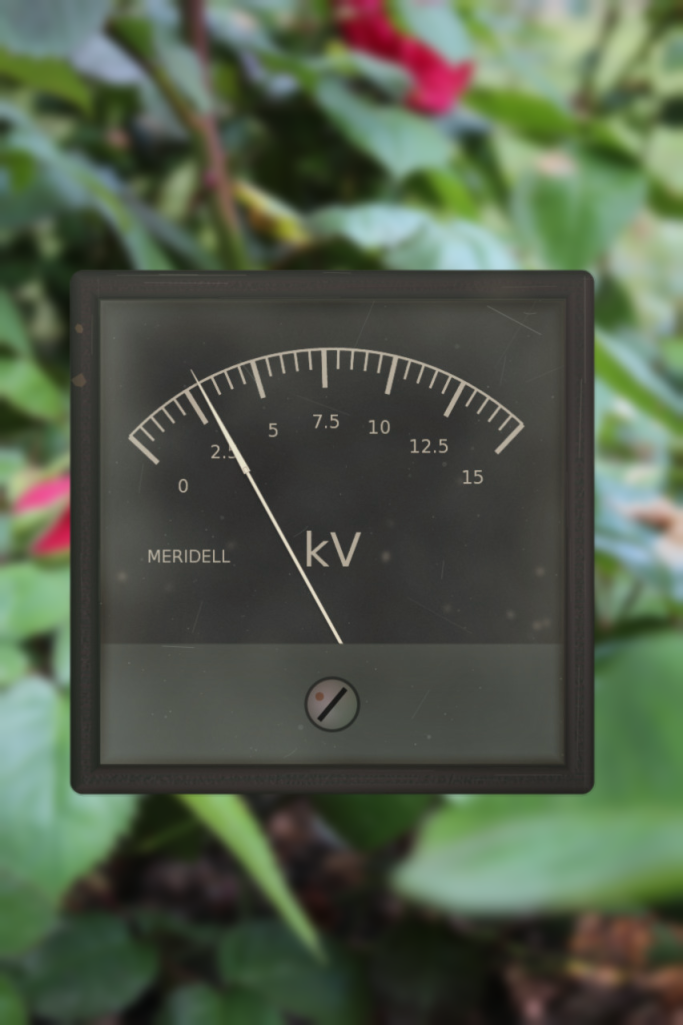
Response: 3
